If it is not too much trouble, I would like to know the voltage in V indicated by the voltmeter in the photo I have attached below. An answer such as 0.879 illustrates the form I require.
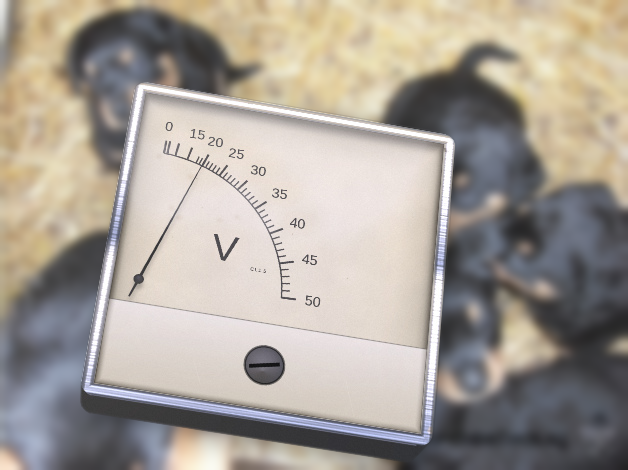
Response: 20
